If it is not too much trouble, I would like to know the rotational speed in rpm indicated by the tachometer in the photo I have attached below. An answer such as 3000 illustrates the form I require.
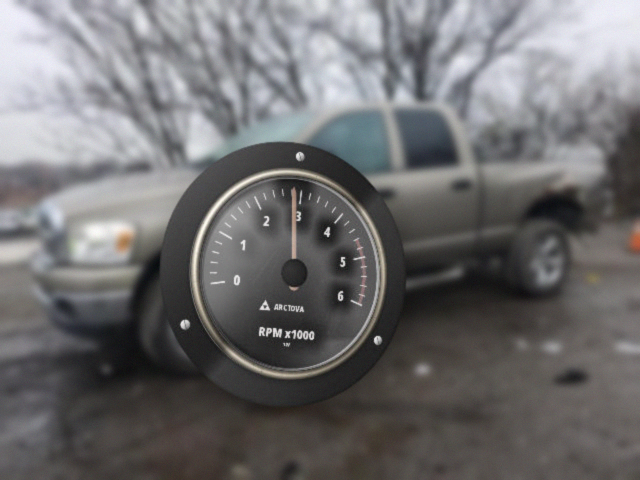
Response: 2800
